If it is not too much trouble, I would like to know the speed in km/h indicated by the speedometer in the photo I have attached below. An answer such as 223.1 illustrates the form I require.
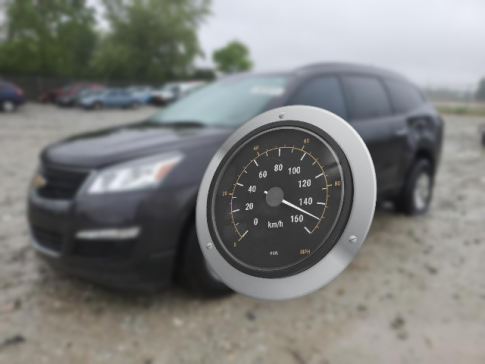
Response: 150
